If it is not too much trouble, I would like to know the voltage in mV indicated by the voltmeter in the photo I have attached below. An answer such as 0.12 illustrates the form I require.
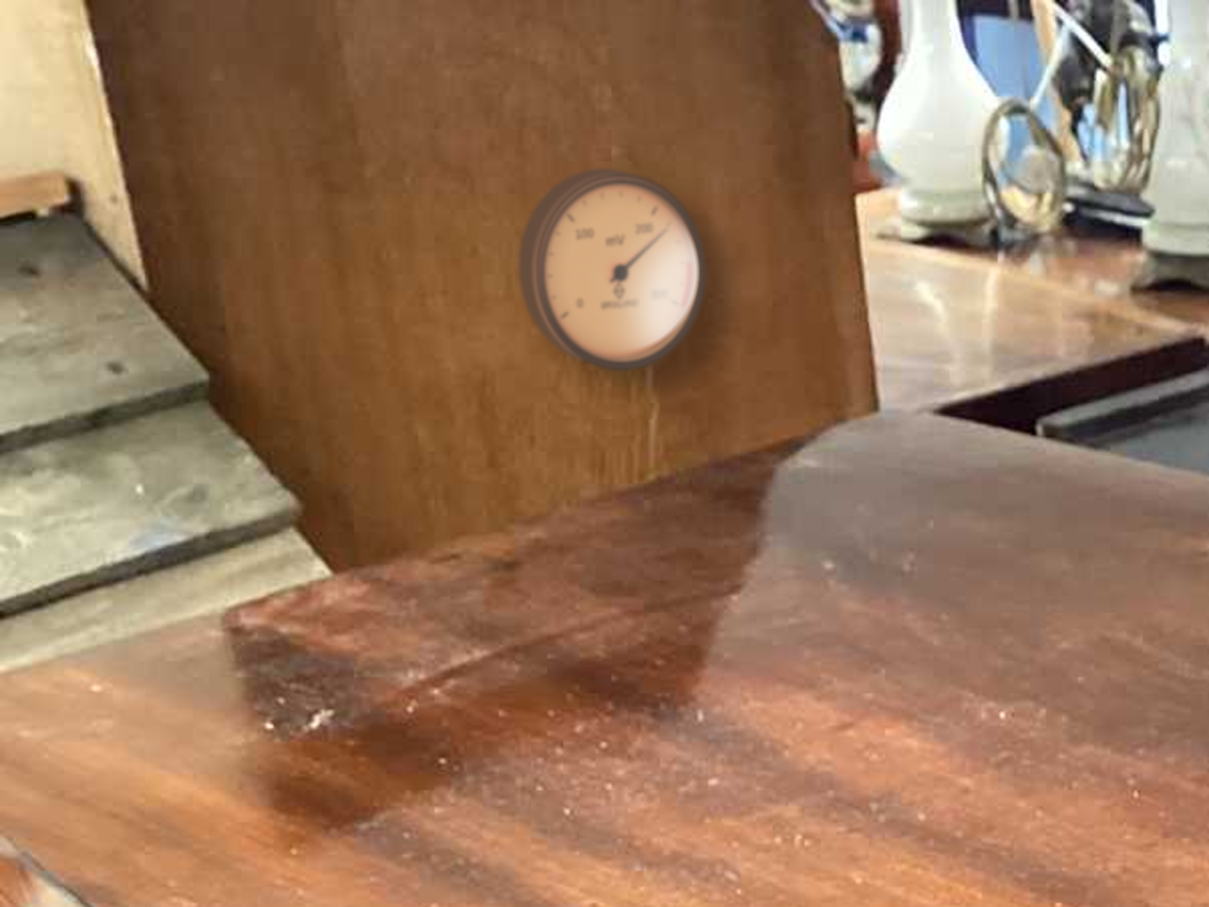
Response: 220
